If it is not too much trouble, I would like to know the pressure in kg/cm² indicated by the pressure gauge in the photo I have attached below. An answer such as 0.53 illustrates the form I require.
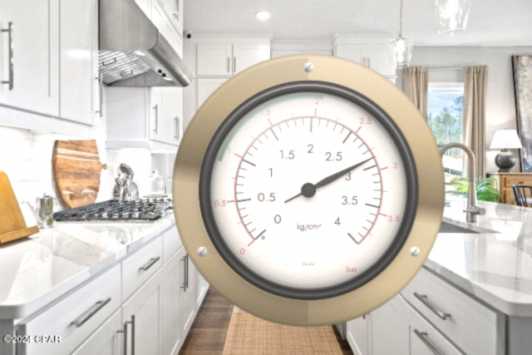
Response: 2.9
